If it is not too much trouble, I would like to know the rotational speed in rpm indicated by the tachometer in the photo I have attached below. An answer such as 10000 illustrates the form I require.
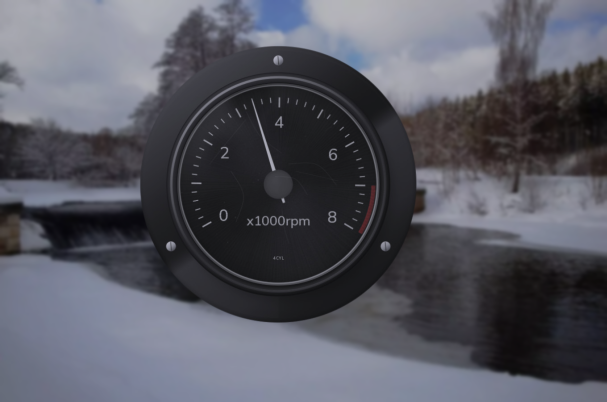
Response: 3400
